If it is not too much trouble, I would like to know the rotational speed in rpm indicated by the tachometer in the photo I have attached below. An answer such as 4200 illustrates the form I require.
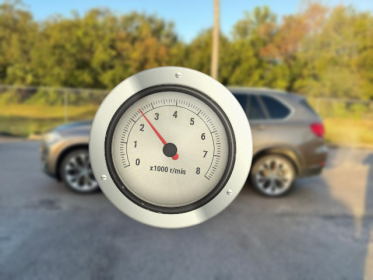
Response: 2500
